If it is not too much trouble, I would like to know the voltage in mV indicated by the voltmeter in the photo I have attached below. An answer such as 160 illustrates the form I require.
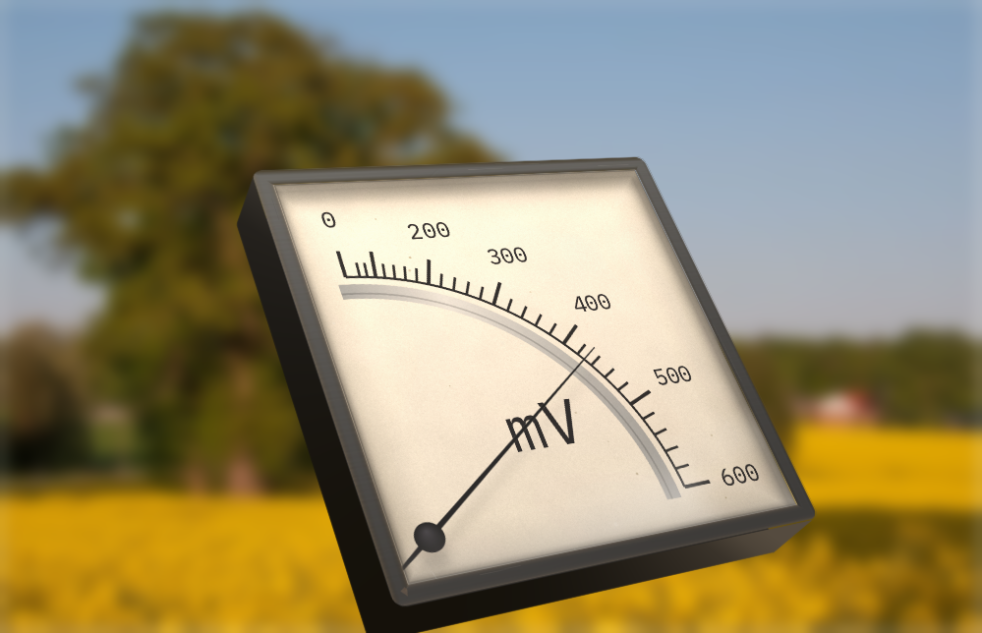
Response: 430
